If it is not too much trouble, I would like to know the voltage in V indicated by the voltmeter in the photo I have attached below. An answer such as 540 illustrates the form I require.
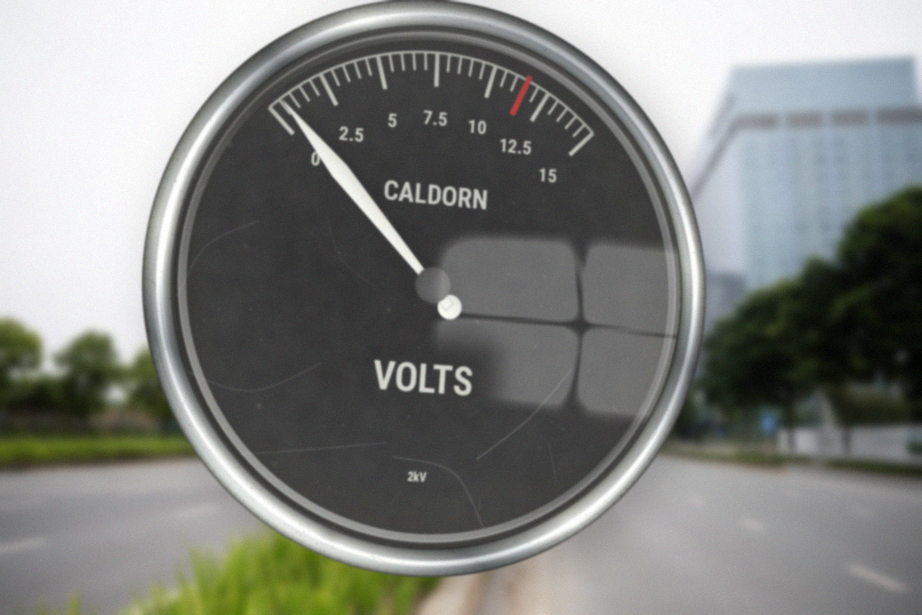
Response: 0.5
